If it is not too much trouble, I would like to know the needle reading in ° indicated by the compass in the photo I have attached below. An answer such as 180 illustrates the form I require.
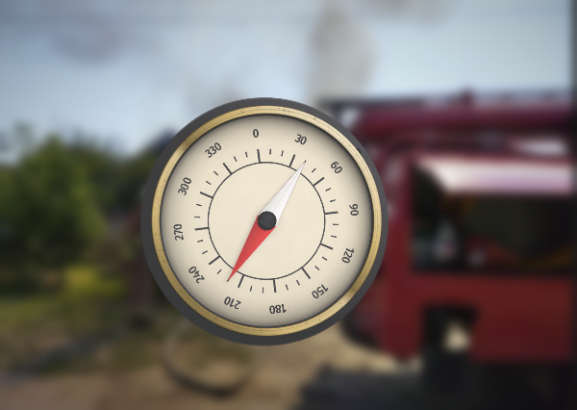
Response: 220
